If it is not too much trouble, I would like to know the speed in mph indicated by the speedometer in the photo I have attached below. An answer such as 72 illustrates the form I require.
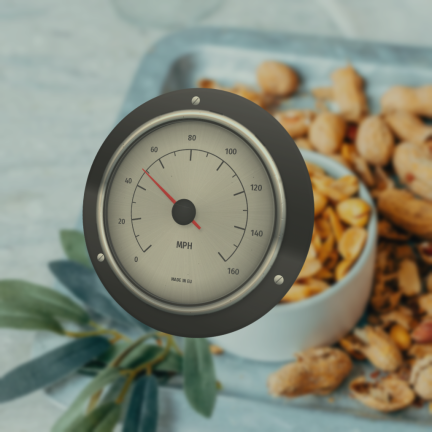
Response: 50
